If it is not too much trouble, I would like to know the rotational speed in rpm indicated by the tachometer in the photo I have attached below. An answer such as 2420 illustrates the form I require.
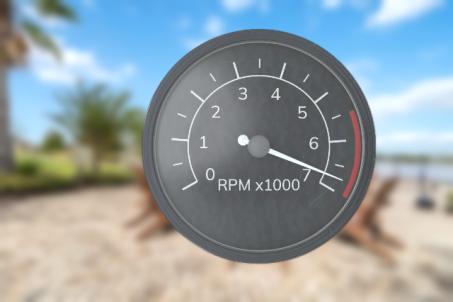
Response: 6750
